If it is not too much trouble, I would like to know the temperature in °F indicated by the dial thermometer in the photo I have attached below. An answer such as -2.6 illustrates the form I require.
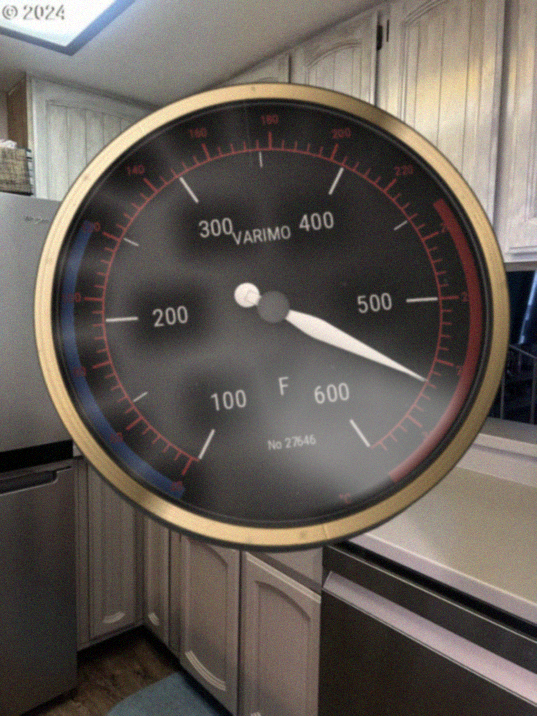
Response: 550
